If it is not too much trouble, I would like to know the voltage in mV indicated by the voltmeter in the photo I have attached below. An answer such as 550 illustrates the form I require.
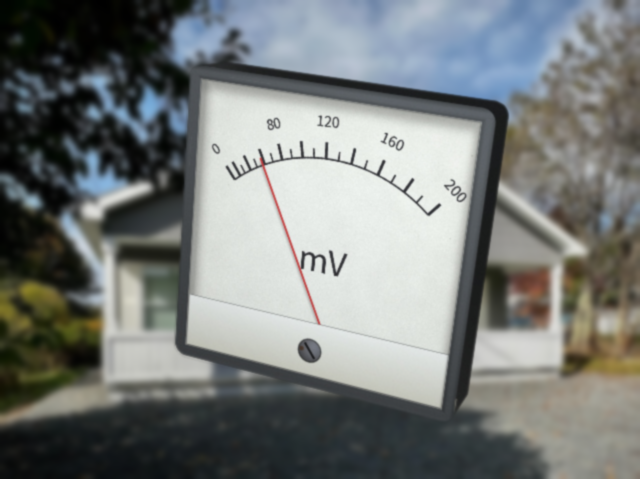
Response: 60
